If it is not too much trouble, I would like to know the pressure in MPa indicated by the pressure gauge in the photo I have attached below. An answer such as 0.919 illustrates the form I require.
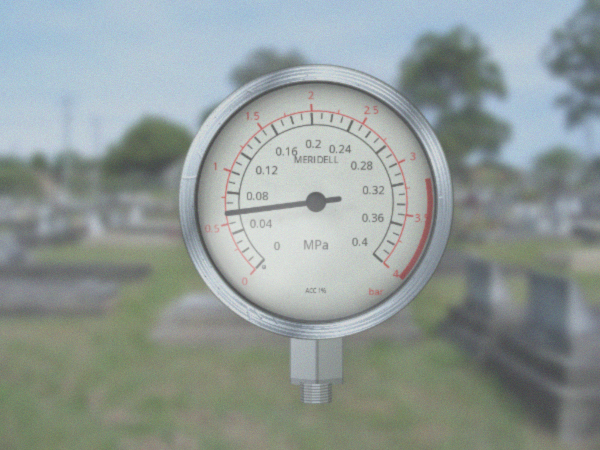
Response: 0.06
